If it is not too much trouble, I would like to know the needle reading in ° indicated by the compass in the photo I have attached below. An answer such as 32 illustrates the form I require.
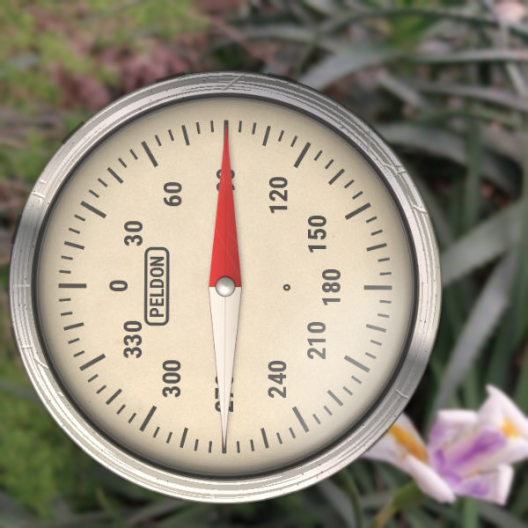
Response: 90
